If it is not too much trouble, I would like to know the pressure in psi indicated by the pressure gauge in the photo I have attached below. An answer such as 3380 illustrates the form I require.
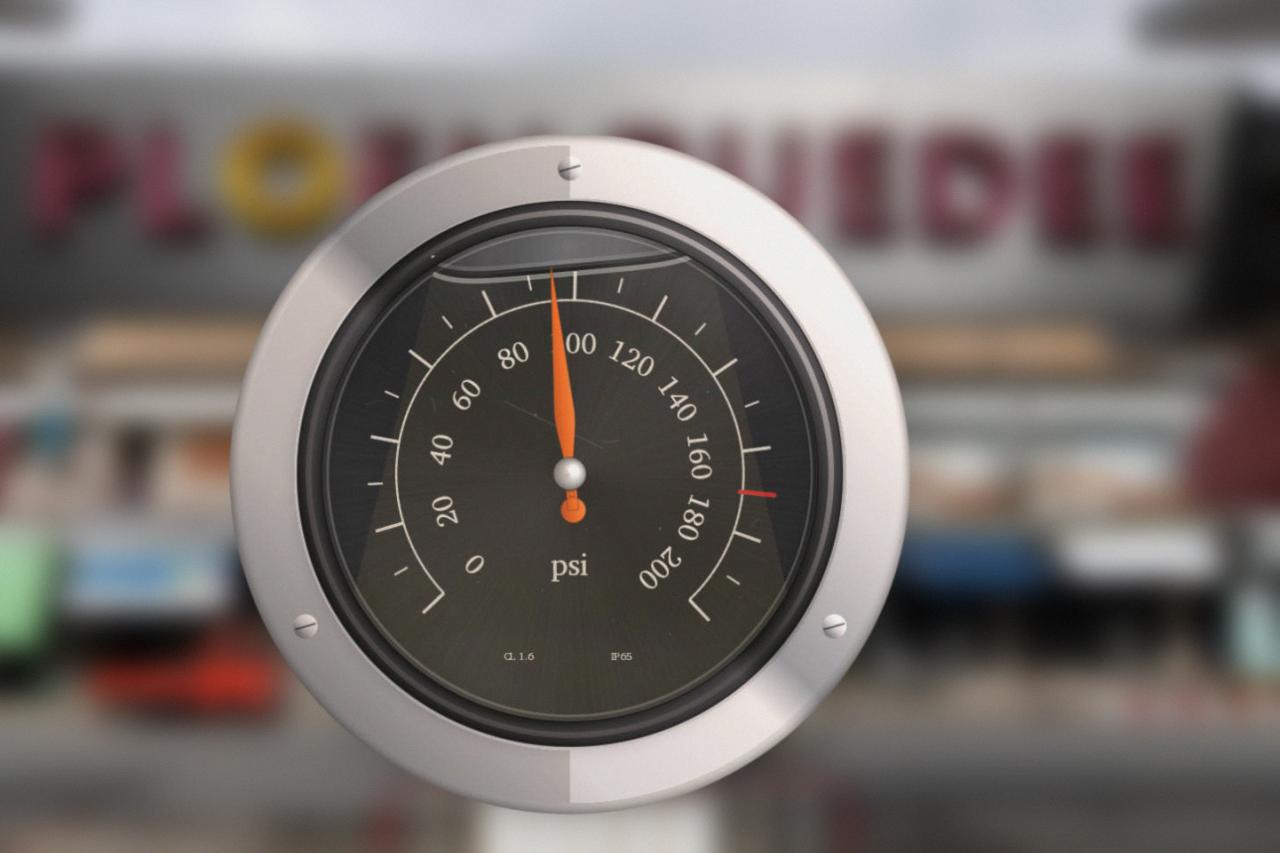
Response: 95
